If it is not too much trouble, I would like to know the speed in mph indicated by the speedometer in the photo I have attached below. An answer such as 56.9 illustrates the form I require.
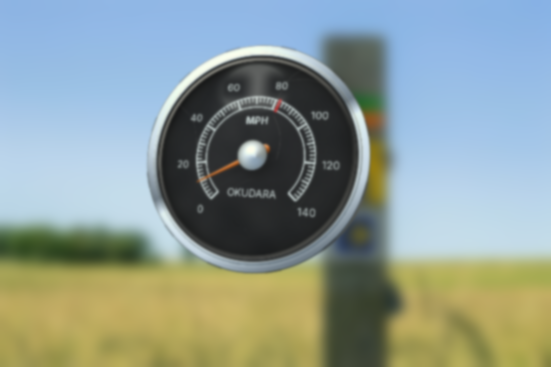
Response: 10
